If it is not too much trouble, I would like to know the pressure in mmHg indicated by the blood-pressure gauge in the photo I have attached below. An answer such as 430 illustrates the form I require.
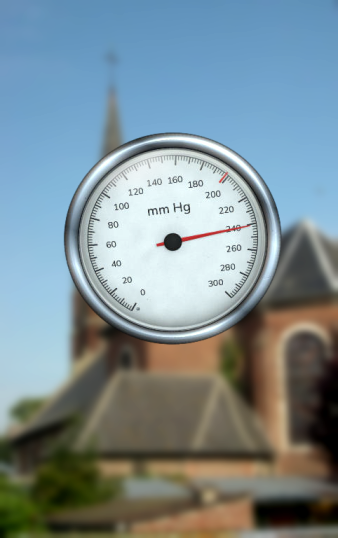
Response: 240
